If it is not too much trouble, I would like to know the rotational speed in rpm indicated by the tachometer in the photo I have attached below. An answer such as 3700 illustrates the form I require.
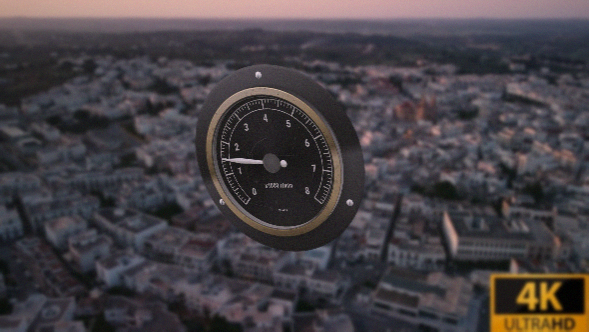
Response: 1500
